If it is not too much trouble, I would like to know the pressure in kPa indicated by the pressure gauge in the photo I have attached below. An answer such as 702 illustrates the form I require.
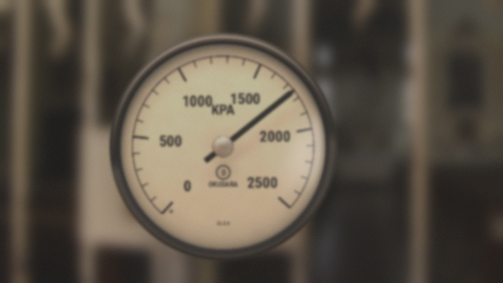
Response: 1750
